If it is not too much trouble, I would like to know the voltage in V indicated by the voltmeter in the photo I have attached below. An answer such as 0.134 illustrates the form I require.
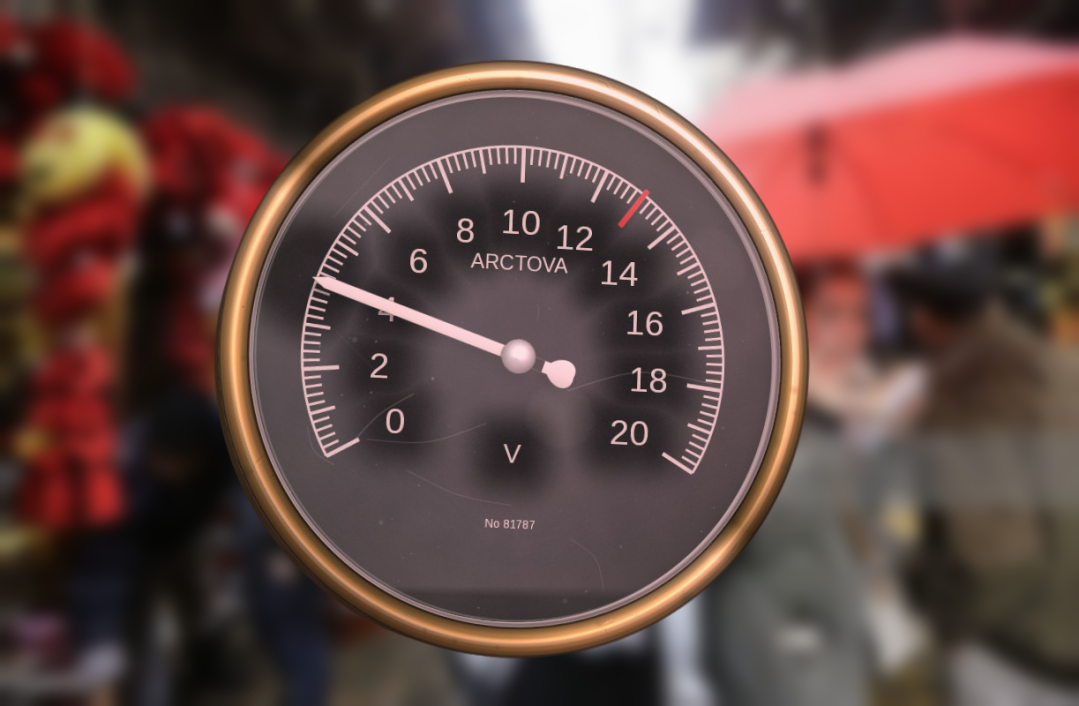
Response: 4
